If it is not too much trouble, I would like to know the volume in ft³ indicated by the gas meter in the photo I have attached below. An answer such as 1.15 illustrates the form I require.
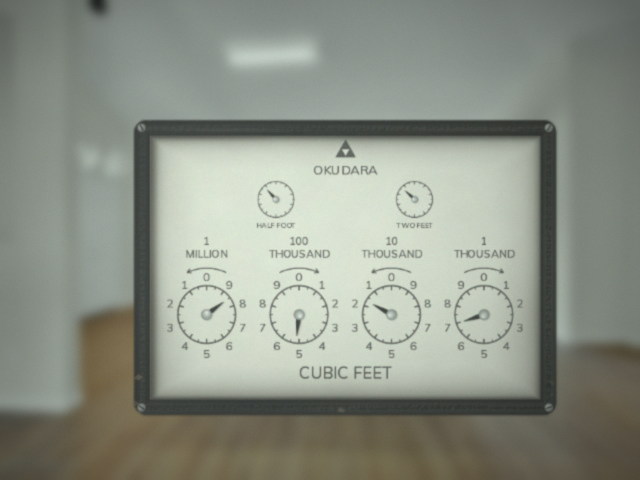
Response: 851700
